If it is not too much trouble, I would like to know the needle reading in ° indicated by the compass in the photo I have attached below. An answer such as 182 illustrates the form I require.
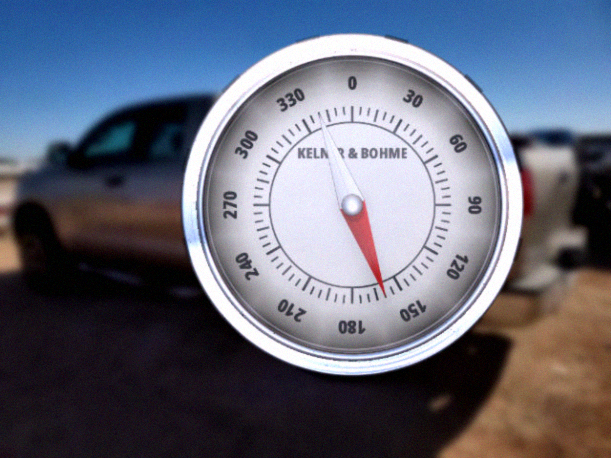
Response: 160
